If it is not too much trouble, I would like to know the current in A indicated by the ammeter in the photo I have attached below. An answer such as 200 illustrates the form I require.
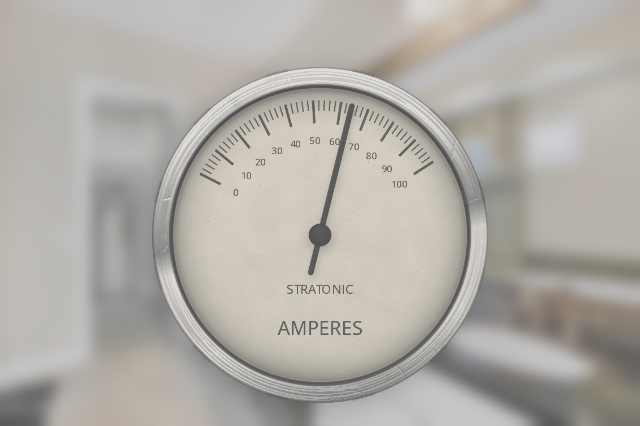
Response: 64
